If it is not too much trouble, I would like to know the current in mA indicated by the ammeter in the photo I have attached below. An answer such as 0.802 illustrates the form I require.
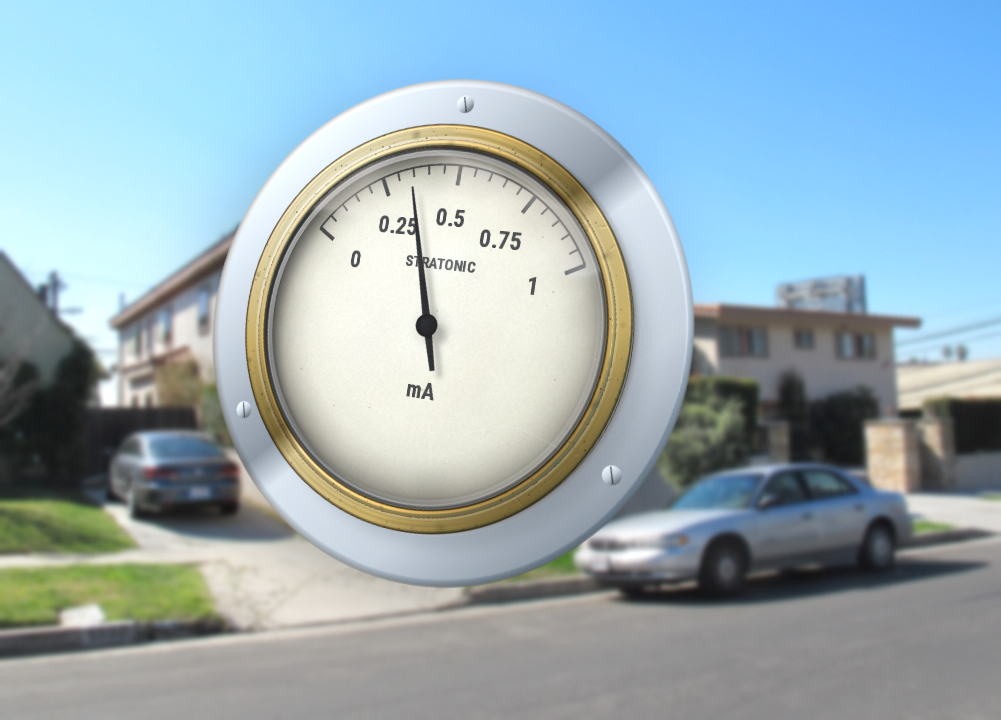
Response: 0.35
